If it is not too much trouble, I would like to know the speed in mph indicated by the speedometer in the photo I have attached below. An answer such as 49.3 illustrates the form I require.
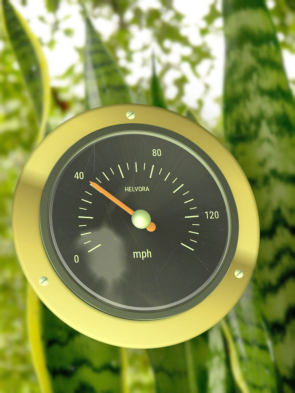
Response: 40
